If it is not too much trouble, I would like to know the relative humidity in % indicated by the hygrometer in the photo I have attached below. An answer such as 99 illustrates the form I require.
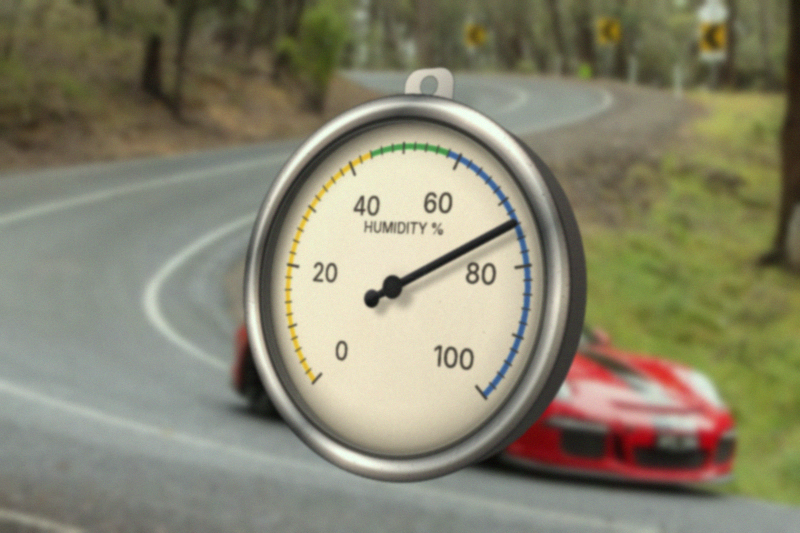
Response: 74
